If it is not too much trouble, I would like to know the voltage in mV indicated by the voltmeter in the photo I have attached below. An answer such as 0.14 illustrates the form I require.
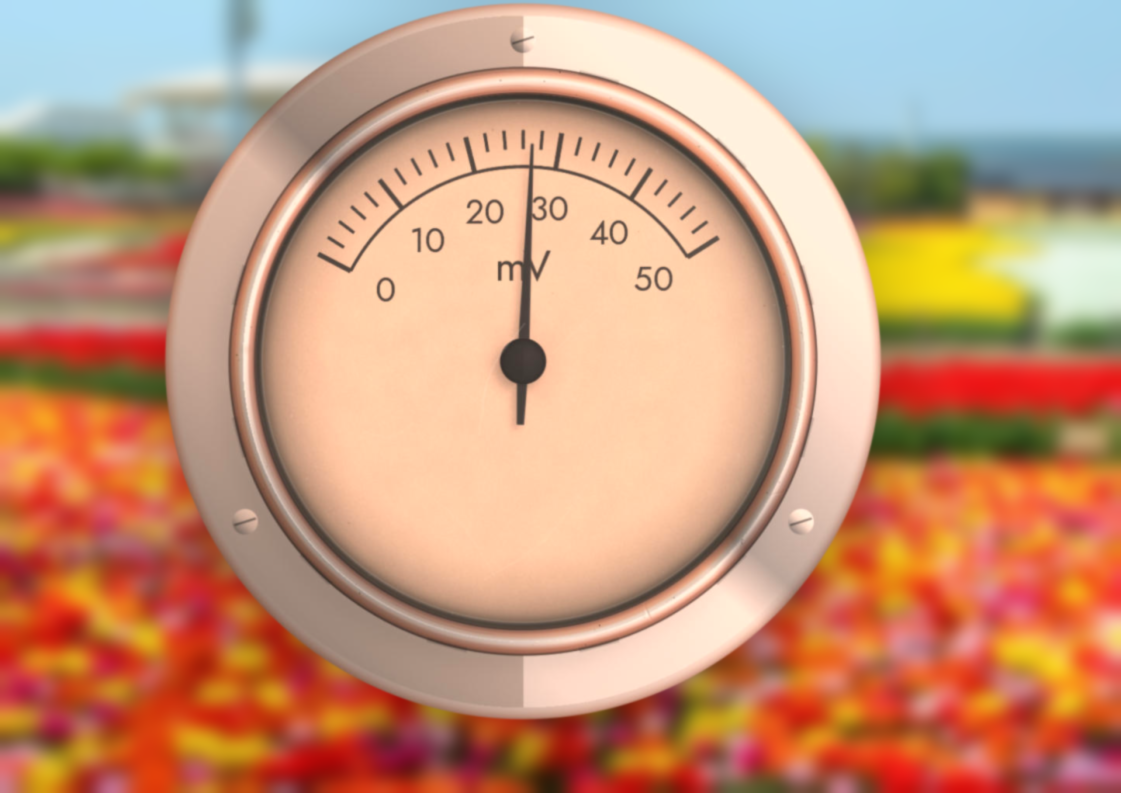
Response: 27
